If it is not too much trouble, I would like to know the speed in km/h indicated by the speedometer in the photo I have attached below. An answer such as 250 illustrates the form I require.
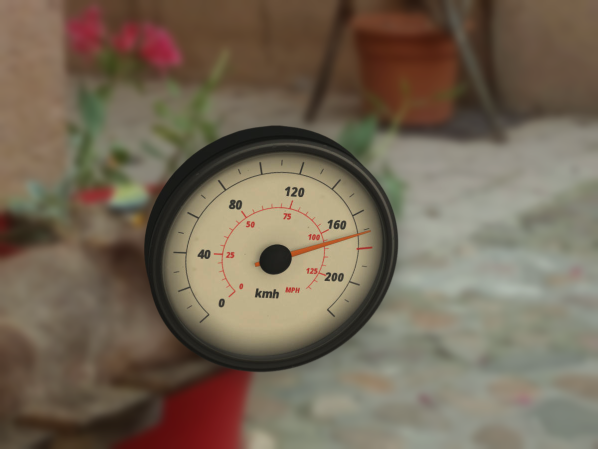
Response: 170
